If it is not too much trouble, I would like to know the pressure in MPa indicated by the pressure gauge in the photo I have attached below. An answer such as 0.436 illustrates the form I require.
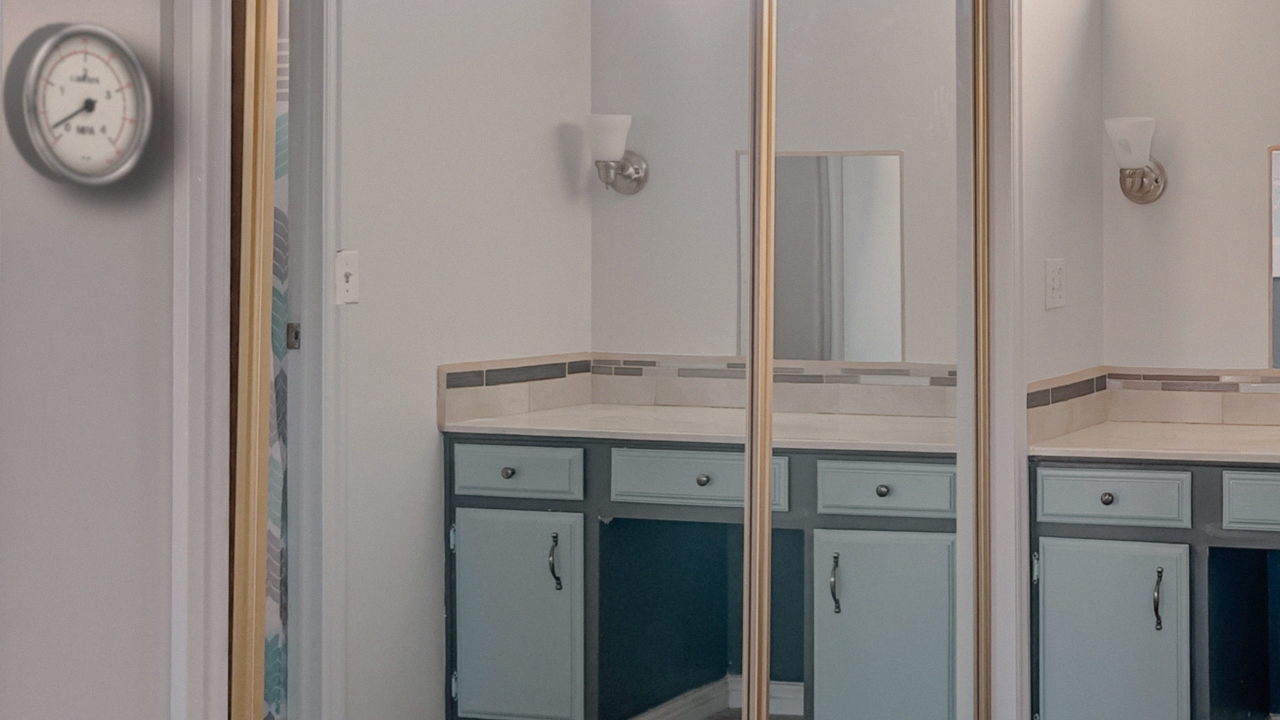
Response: 0.25
